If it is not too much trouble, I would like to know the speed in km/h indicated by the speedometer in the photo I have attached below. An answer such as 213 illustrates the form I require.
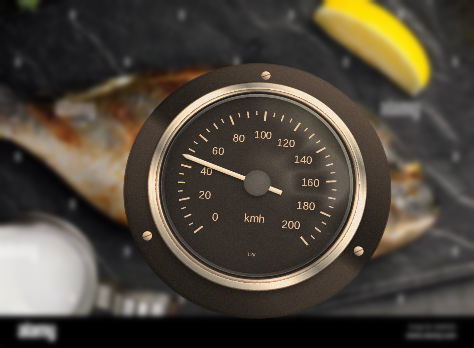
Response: 45
